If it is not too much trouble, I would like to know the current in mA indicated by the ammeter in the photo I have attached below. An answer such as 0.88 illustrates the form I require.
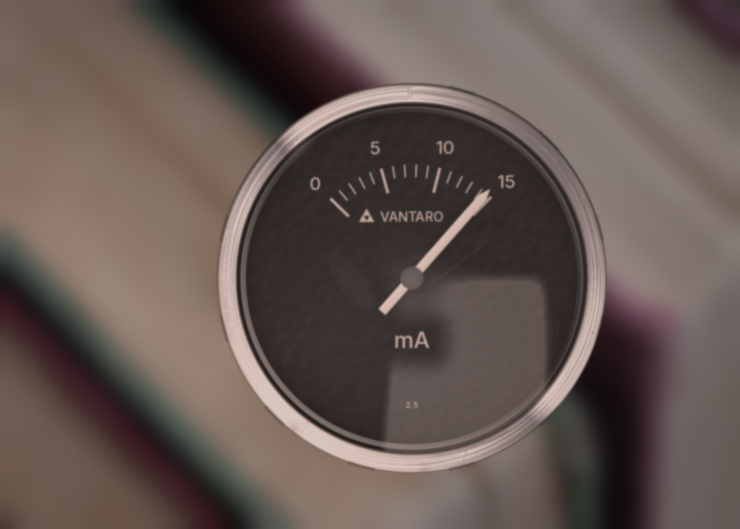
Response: 14.5
